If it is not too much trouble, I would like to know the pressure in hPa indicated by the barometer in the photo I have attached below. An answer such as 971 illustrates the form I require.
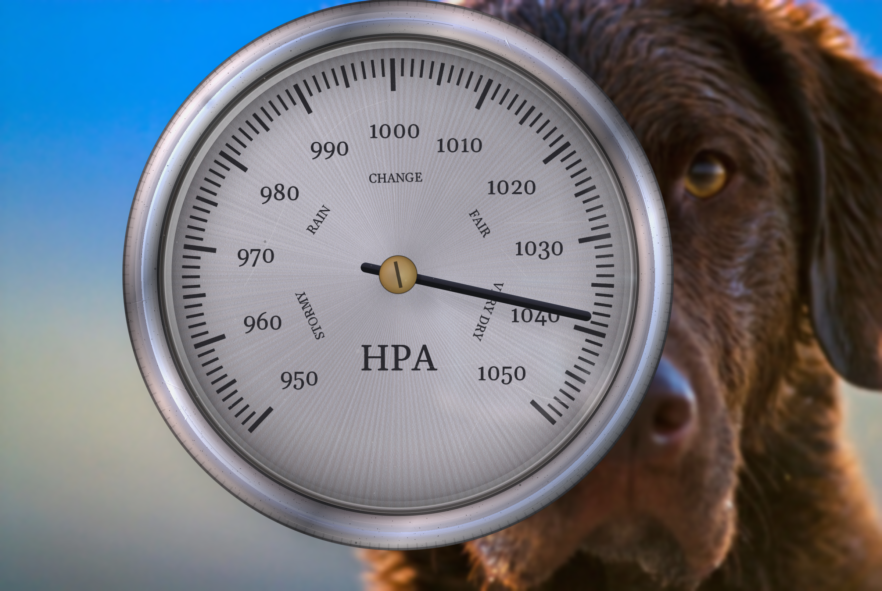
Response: 1038.5
